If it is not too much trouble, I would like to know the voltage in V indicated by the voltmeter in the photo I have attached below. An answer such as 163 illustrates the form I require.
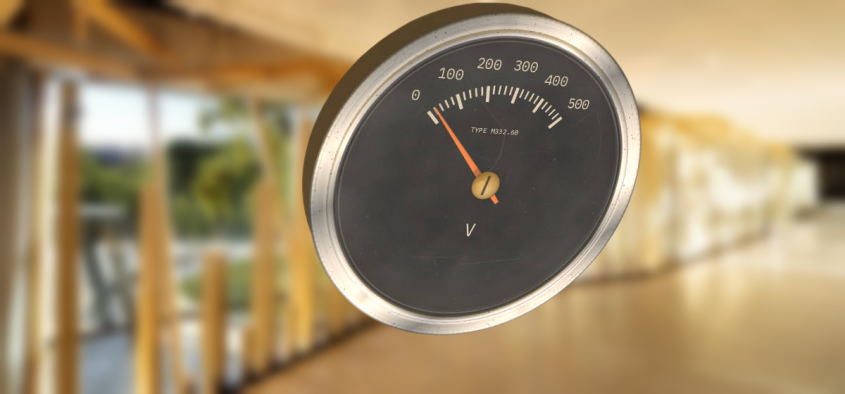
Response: 20
